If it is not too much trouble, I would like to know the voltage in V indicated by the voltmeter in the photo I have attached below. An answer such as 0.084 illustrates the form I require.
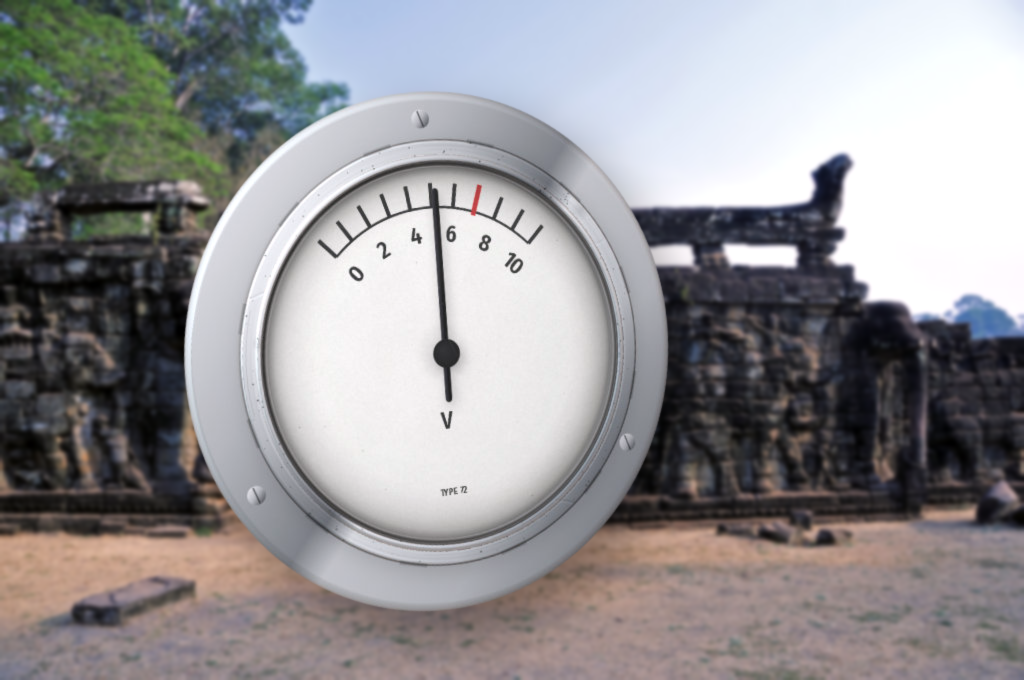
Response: 5
